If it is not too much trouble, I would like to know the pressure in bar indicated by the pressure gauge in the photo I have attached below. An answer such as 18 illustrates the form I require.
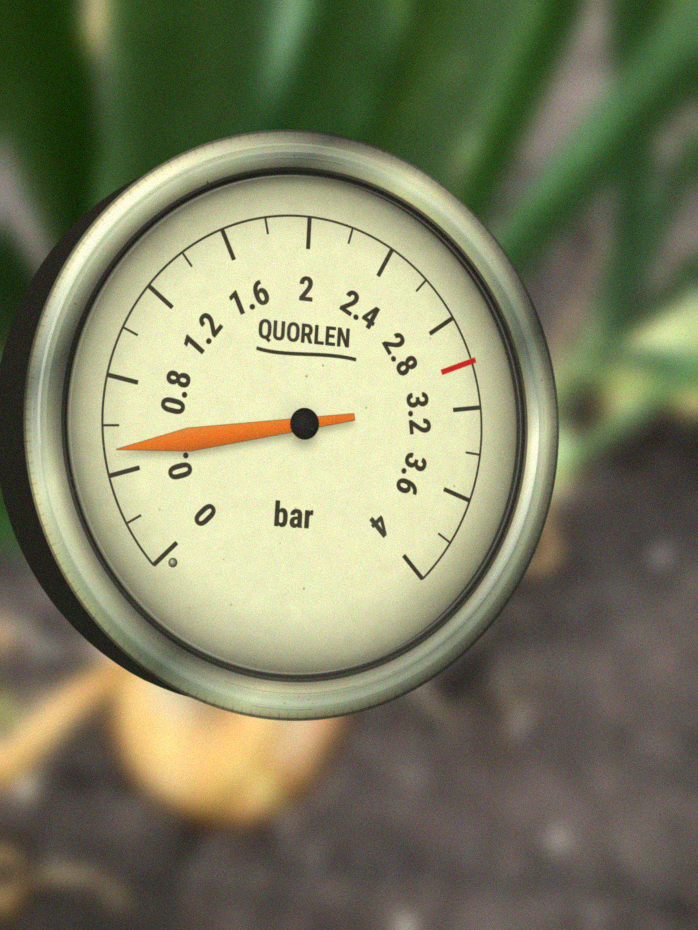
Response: 0.5
